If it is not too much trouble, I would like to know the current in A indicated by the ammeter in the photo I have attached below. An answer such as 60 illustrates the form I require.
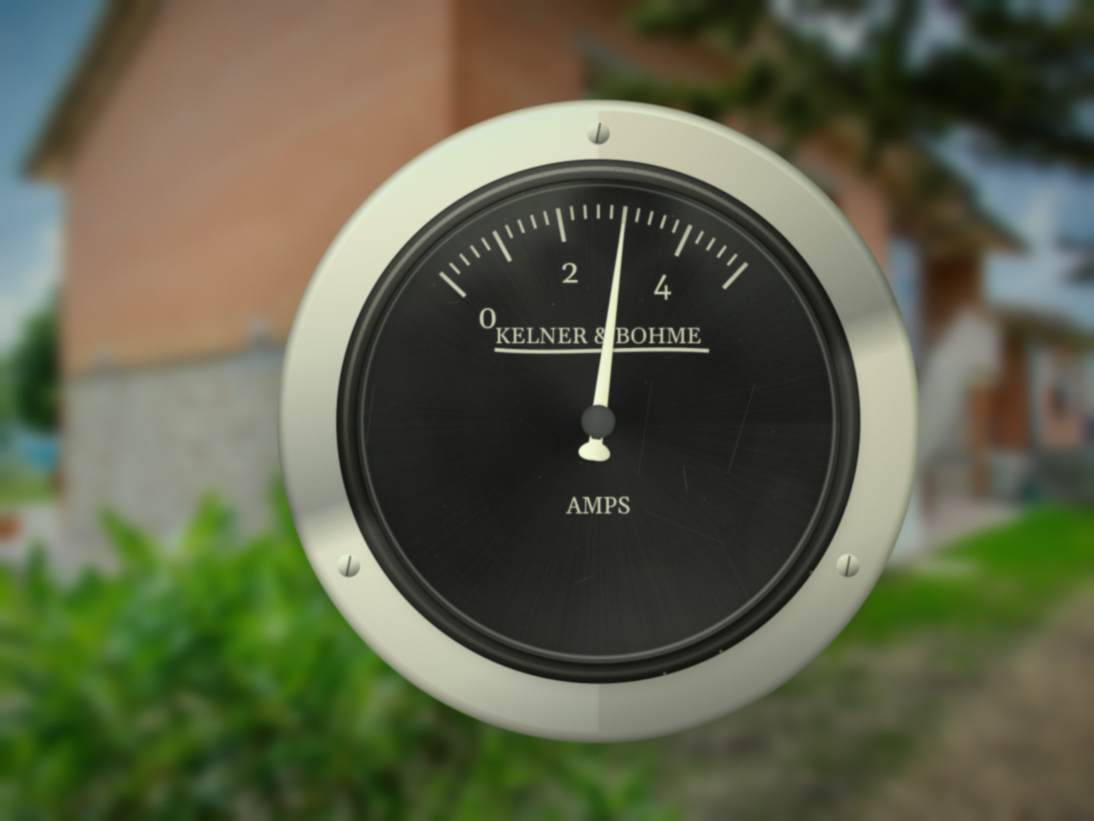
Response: 3
